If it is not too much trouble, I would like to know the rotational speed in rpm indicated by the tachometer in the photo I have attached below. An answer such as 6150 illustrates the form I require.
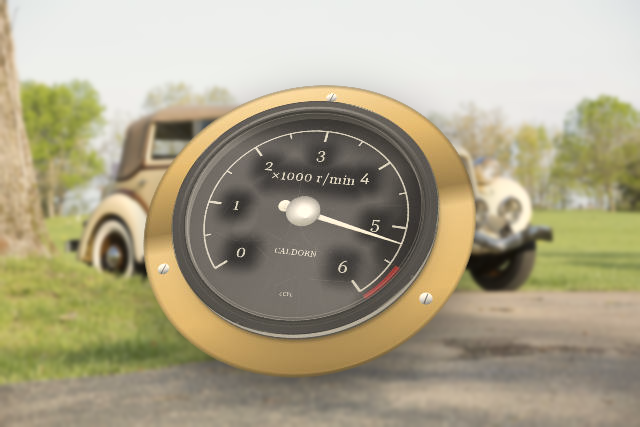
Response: 5250
